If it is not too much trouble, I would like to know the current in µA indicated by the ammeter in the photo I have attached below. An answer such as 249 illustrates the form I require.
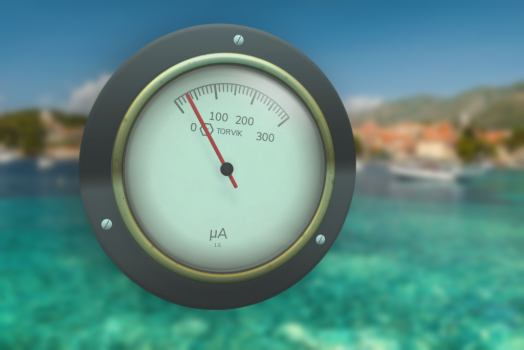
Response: 30
